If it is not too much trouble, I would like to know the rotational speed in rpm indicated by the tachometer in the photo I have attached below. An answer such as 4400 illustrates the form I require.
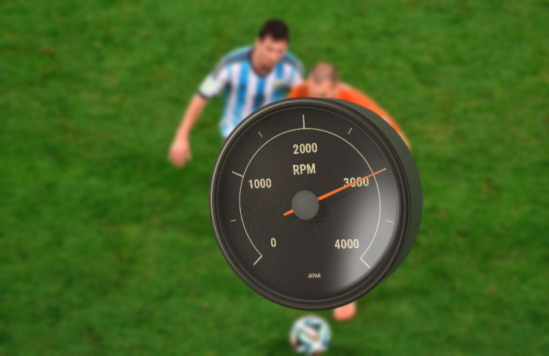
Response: 3000
